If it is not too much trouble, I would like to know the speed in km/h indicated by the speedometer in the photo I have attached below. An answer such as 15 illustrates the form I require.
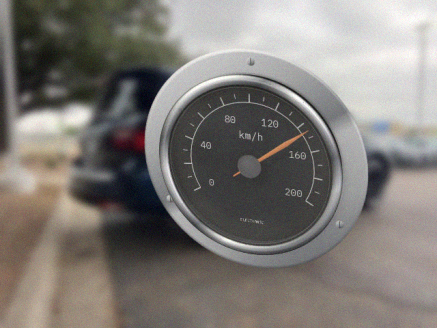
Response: 145
